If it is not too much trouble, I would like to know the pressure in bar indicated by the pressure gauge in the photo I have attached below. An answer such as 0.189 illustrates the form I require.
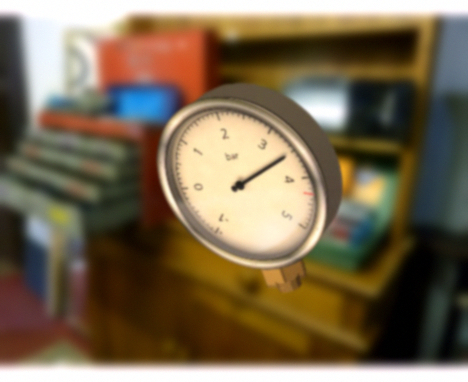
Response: 3.5
